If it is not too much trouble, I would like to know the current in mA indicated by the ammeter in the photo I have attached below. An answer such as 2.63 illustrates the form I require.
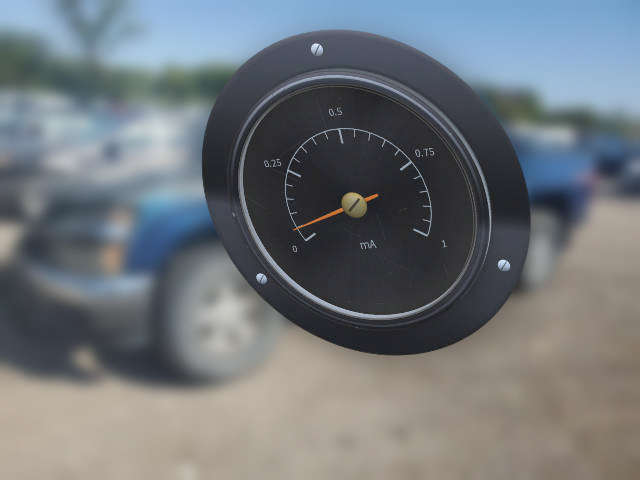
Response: 0.05
